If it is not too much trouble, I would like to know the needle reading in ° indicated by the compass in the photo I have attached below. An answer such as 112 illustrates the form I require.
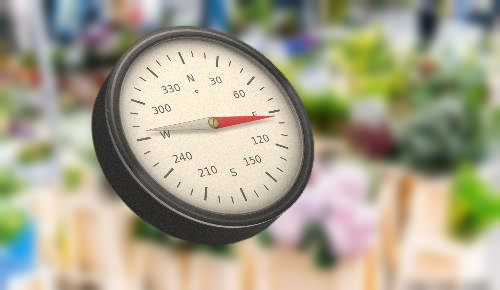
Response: 95
